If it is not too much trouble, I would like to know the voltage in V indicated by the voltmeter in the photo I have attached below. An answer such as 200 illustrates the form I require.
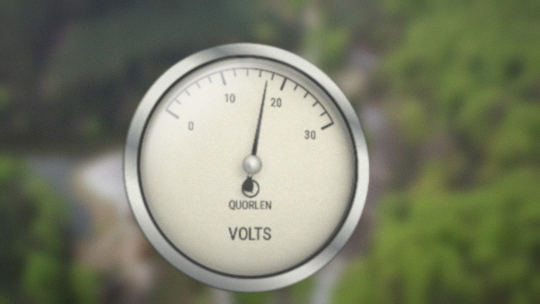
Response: 17
